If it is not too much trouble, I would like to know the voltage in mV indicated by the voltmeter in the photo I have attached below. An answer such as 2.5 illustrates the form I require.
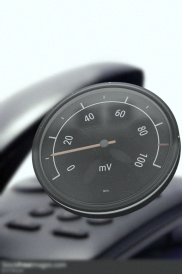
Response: 10
